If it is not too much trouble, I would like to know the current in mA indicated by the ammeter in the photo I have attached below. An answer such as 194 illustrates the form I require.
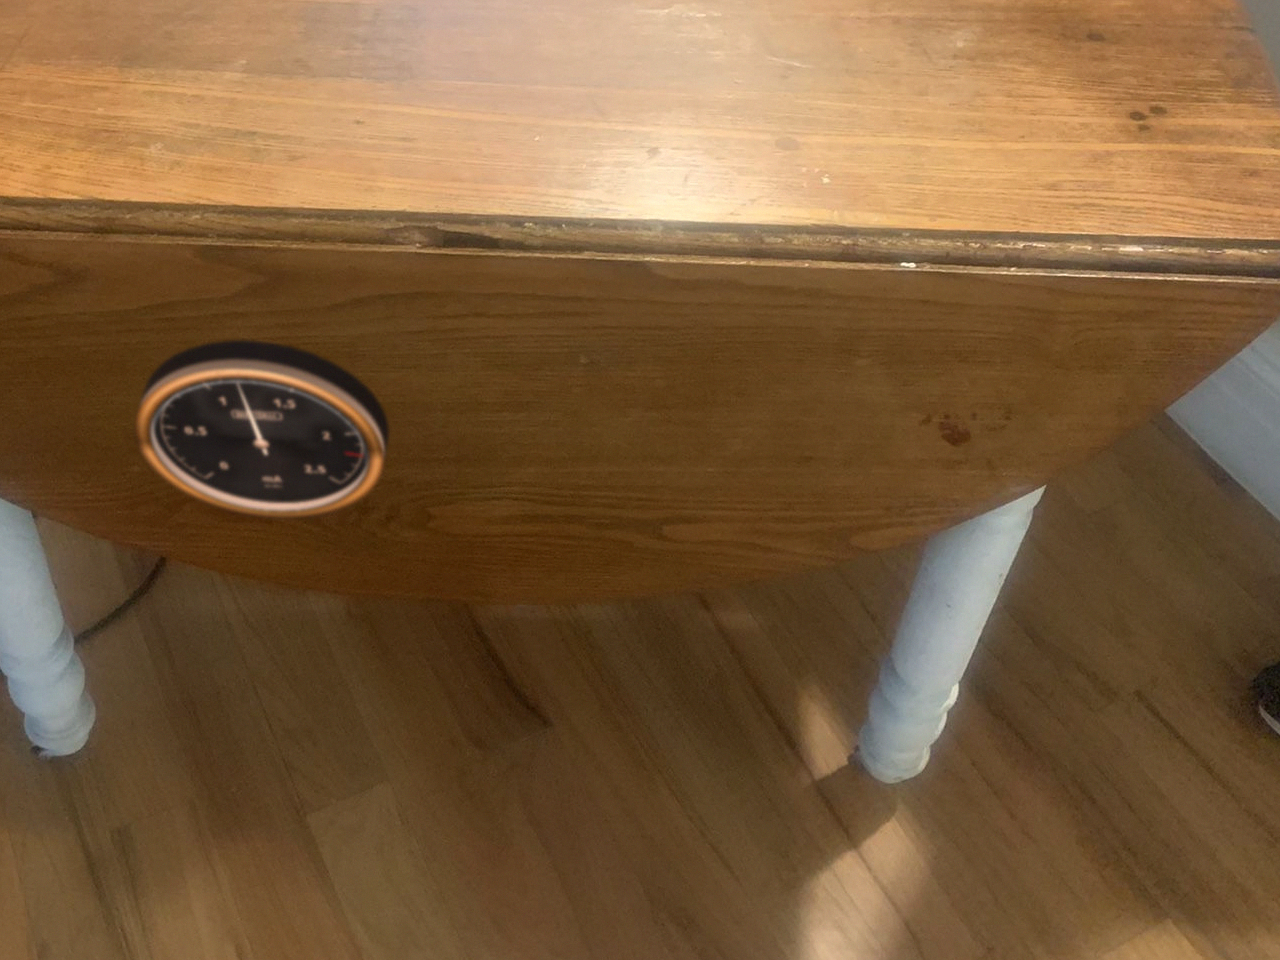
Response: 1.2
